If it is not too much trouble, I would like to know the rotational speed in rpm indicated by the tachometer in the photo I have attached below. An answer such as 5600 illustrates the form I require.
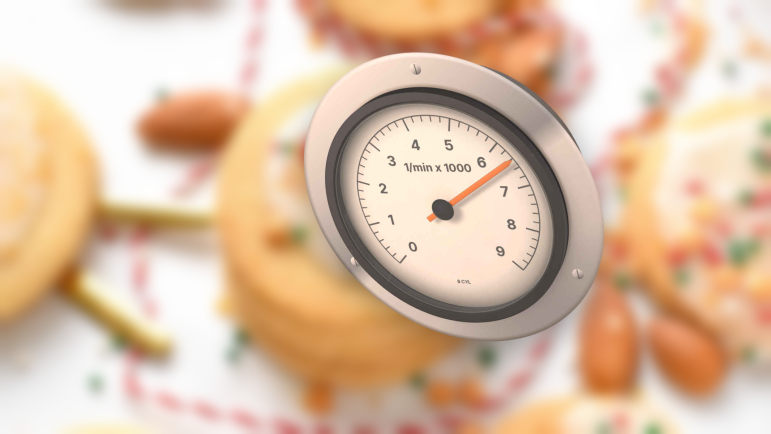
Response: 6400
